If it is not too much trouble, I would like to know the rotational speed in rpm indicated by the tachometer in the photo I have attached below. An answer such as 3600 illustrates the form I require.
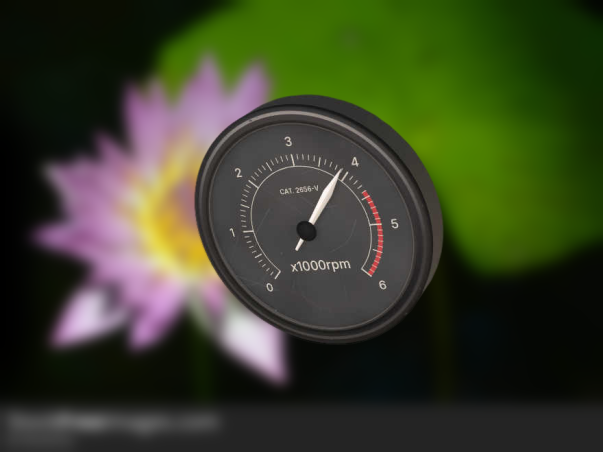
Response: 3900
